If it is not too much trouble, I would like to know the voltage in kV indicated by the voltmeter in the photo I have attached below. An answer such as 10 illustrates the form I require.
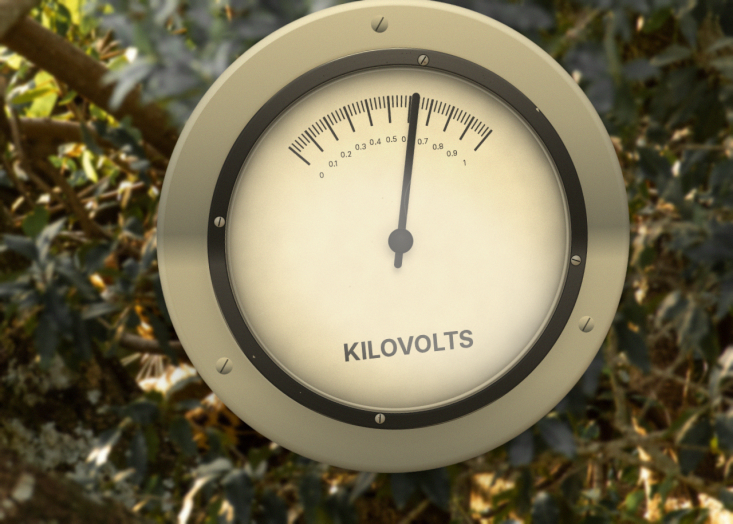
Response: 0.62
